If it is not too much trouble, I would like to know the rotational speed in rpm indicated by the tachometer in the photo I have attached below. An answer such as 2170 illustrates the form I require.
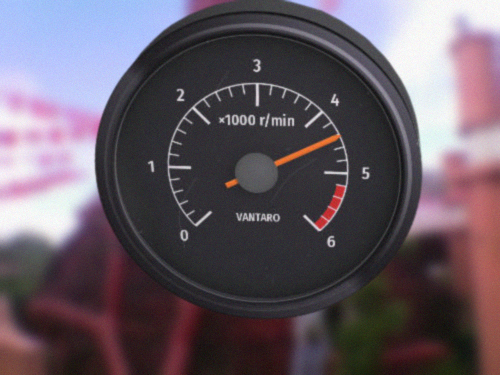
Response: 4400
